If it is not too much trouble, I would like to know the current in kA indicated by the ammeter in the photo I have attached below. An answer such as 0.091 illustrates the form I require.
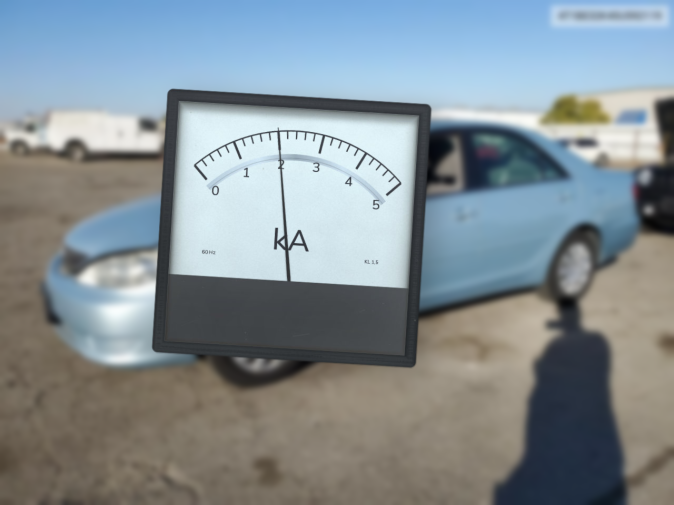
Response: 2
